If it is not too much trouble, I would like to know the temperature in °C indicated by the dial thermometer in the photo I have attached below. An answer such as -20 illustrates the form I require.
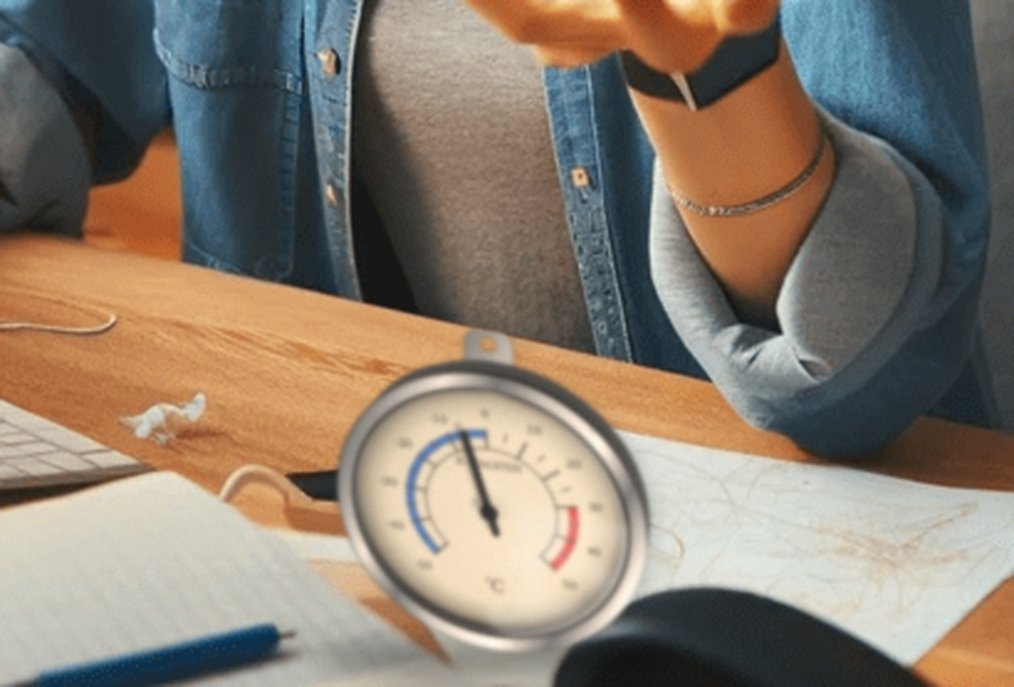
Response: -5
